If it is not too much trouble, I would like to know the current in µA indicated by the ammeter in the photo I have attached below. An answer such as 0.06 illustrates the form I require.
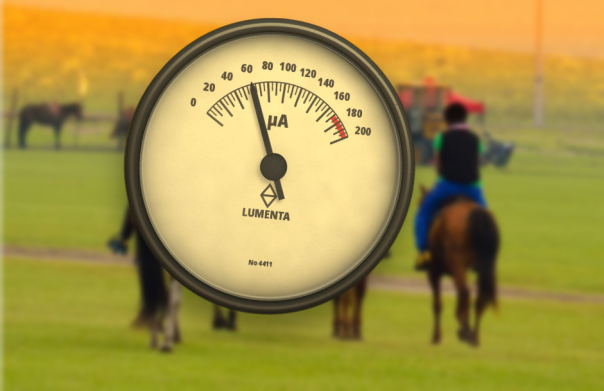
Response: 60
